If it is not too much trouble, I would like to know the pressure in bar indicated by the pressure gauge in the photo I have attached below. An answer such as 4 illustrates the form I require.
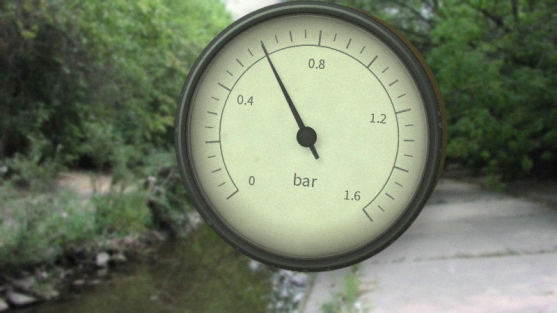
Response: 0.6
